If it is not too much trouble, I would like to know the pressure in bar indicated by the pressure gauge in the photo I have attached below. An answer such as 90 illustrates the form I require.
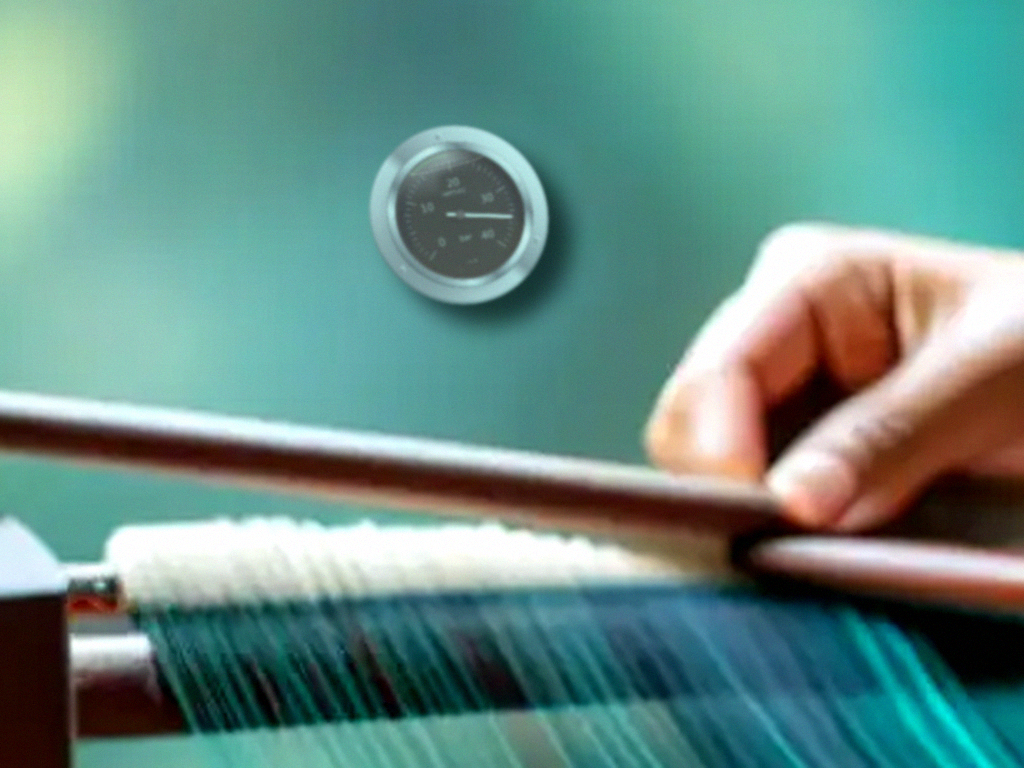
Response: 35
